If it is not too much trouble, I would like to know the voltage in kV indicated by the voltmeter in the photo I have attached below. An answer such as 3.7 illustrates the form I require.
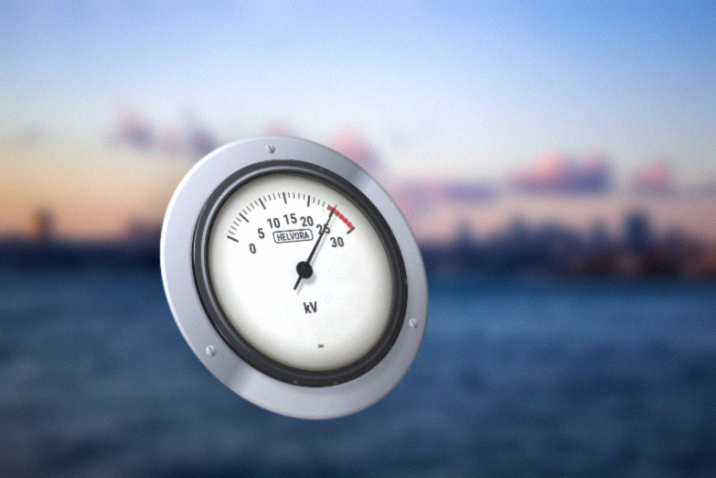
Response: 25
